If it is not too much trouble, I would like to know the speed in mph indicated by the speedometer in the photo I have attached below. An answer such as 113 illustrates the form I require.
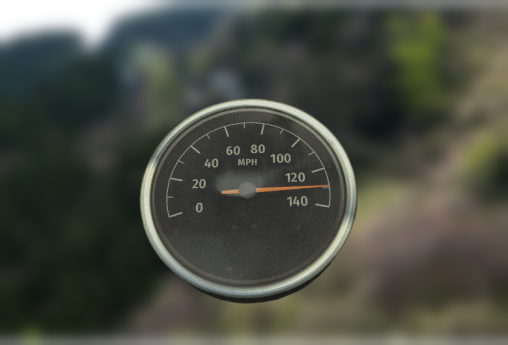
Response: 130
